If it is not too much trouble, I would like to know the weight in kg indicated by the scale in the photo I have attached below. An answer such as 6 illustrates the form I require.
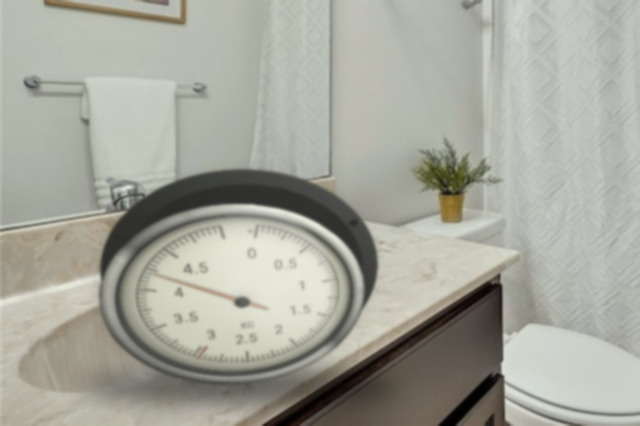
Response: 4.25
